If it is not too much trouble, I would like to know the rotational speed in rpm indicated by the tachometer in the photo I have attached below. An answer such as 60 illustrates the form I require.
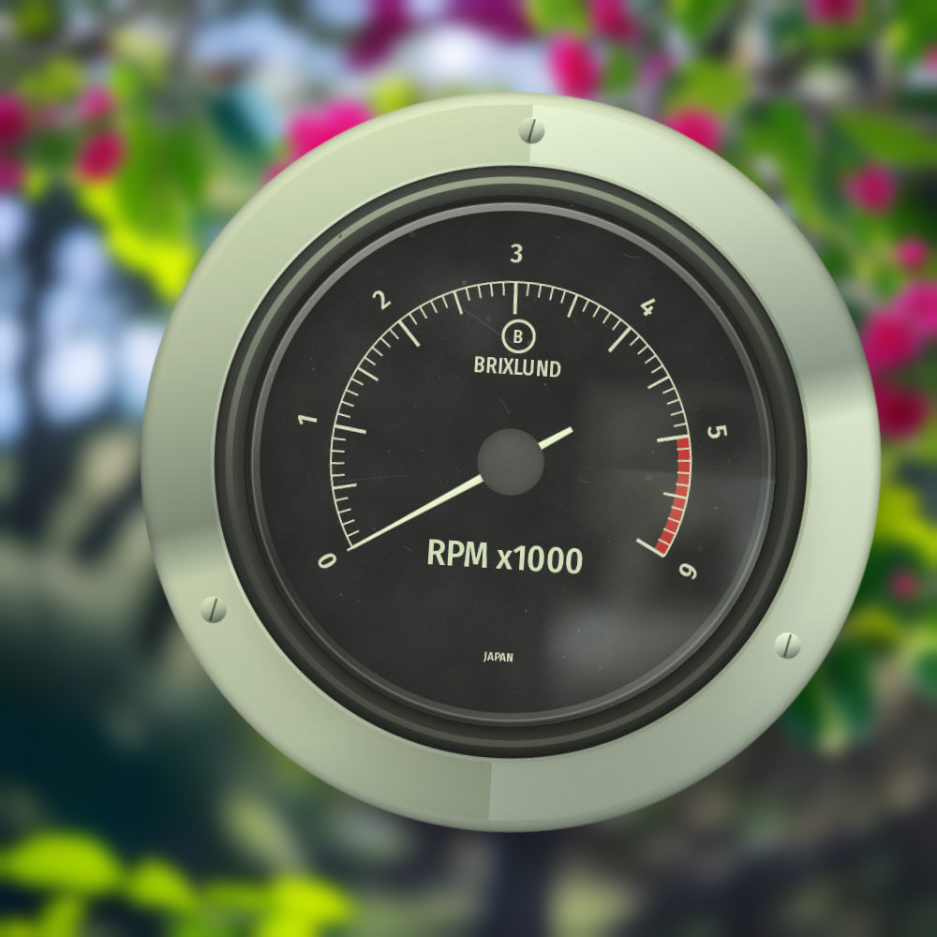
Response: 0
